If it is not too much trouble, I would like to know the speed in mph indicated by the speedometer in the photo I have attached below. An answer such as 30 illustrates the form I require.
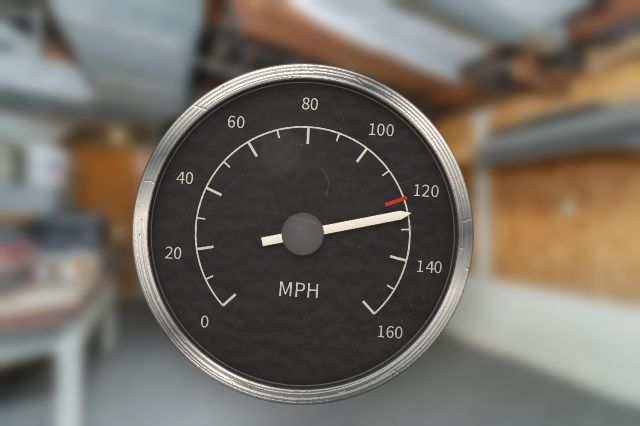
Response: 125
